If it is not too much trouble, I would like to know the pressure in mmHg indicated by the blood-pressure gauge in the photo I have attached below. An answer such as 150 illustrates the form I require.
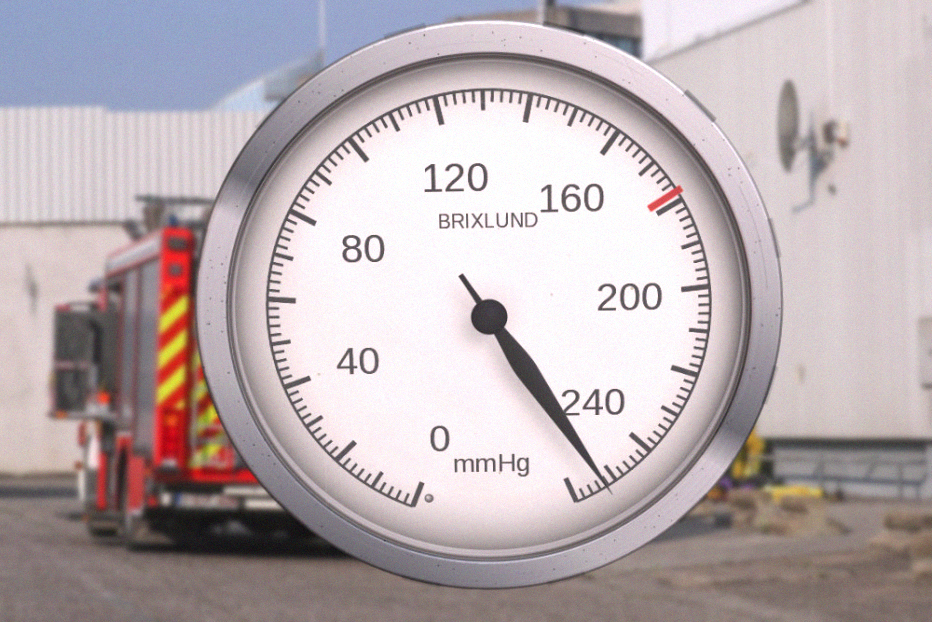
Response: 252
